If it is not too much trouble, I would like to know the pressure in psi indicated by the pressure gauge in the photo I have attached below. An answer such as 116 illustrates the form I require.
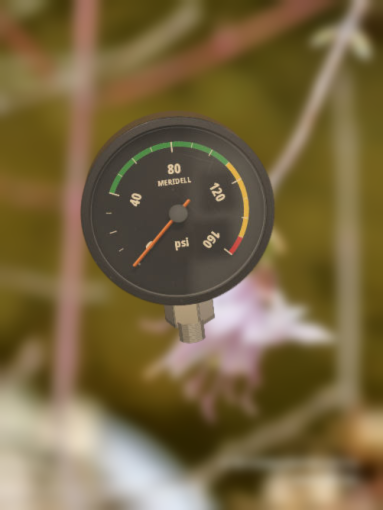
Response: 0
